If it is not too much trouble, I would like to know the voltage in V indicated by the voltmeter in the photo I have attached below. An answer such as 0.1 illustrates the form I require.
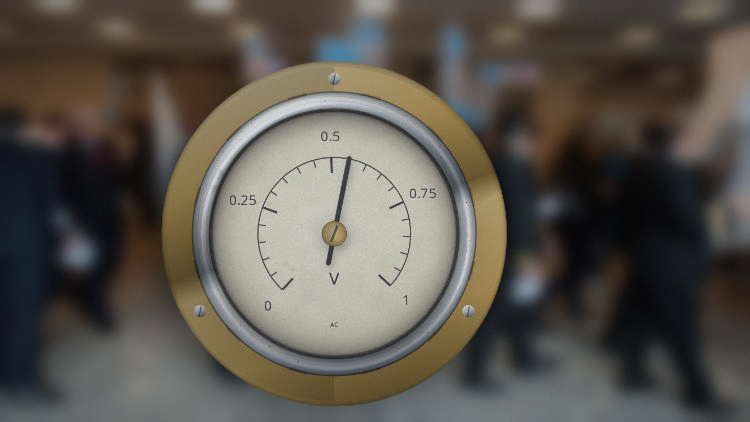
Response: 0.55
